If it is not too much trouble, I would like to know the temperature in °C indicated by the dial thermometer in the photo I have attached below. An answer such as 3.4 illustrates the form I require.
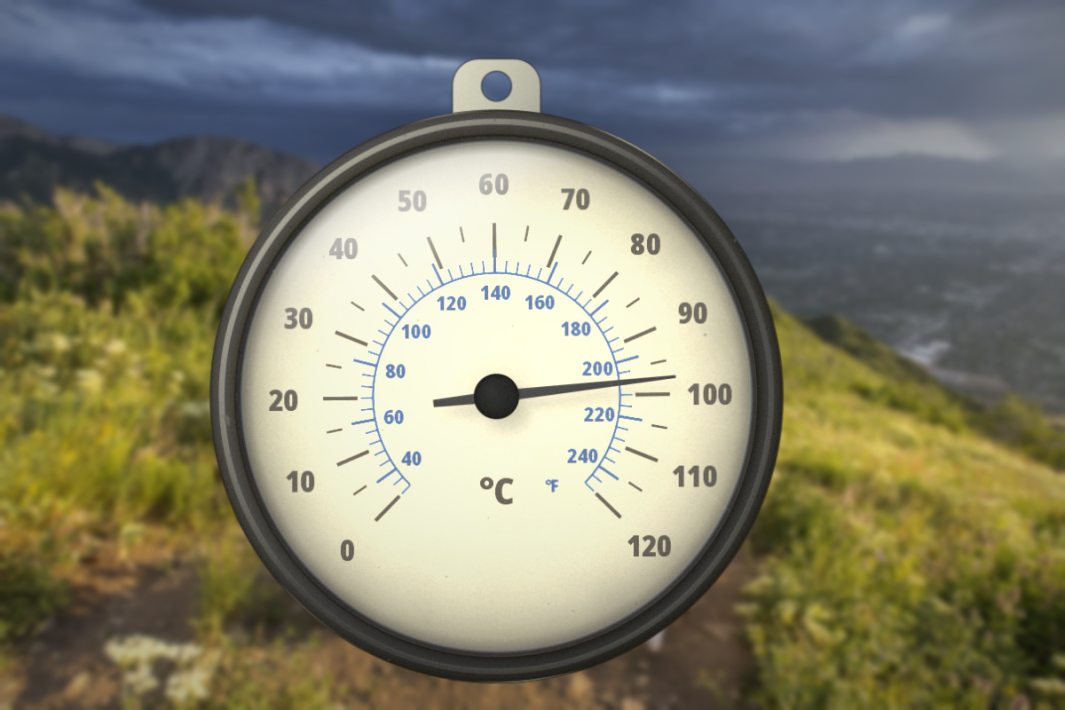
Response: 97.5
